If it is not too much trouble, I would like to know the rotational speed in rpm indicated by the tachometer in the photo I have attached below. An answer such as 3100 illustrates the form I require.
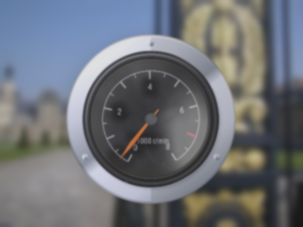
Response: 250
